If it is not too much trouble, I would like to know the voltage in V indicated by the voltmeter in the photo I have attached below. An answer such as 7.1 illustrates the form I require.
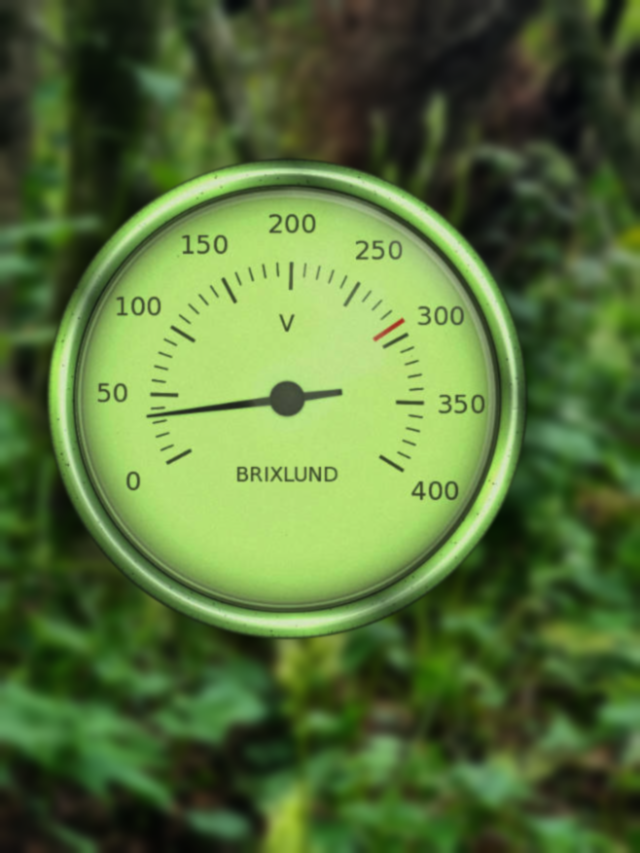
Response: 35
